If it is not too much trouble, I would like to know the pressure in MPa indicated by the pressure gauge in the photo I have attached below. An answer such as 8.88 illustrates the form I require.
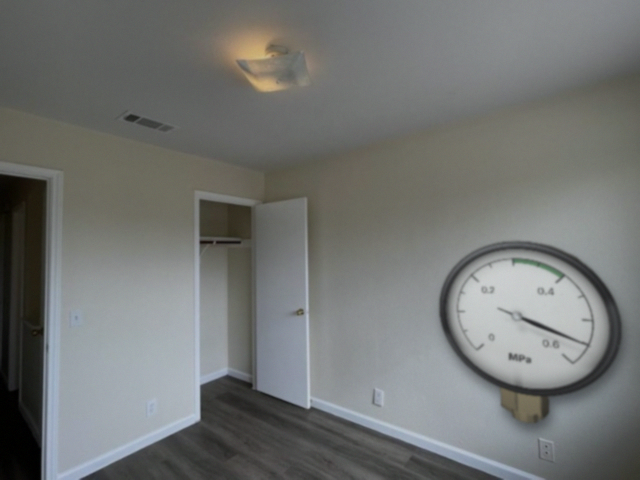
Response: 0.55
